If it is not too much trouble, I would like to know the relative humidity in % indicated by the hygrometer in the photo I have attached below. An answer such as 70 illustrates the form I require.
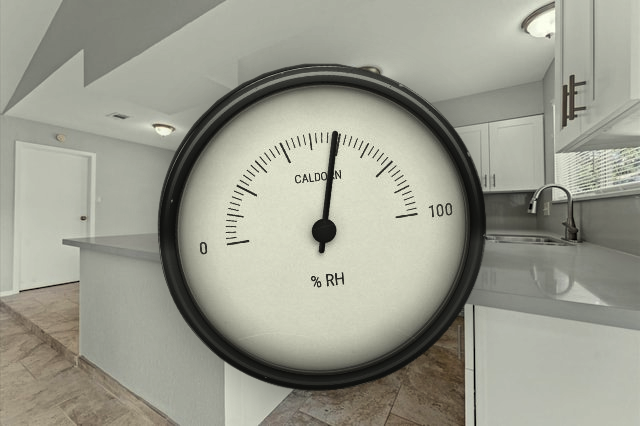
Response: 58
